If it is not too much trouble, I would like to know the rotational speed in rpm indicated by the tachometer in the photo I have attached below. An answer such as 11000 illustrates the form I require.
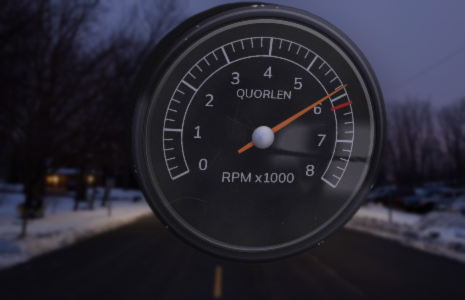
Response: 5800
